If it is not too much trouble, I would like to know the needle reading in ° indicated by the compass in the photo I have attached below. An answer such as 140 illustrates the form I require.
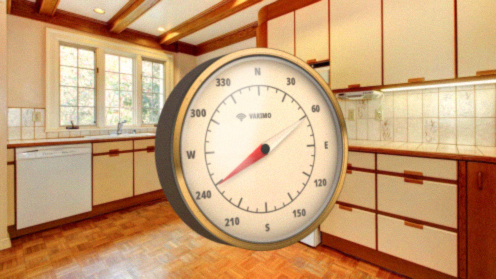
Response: 240
